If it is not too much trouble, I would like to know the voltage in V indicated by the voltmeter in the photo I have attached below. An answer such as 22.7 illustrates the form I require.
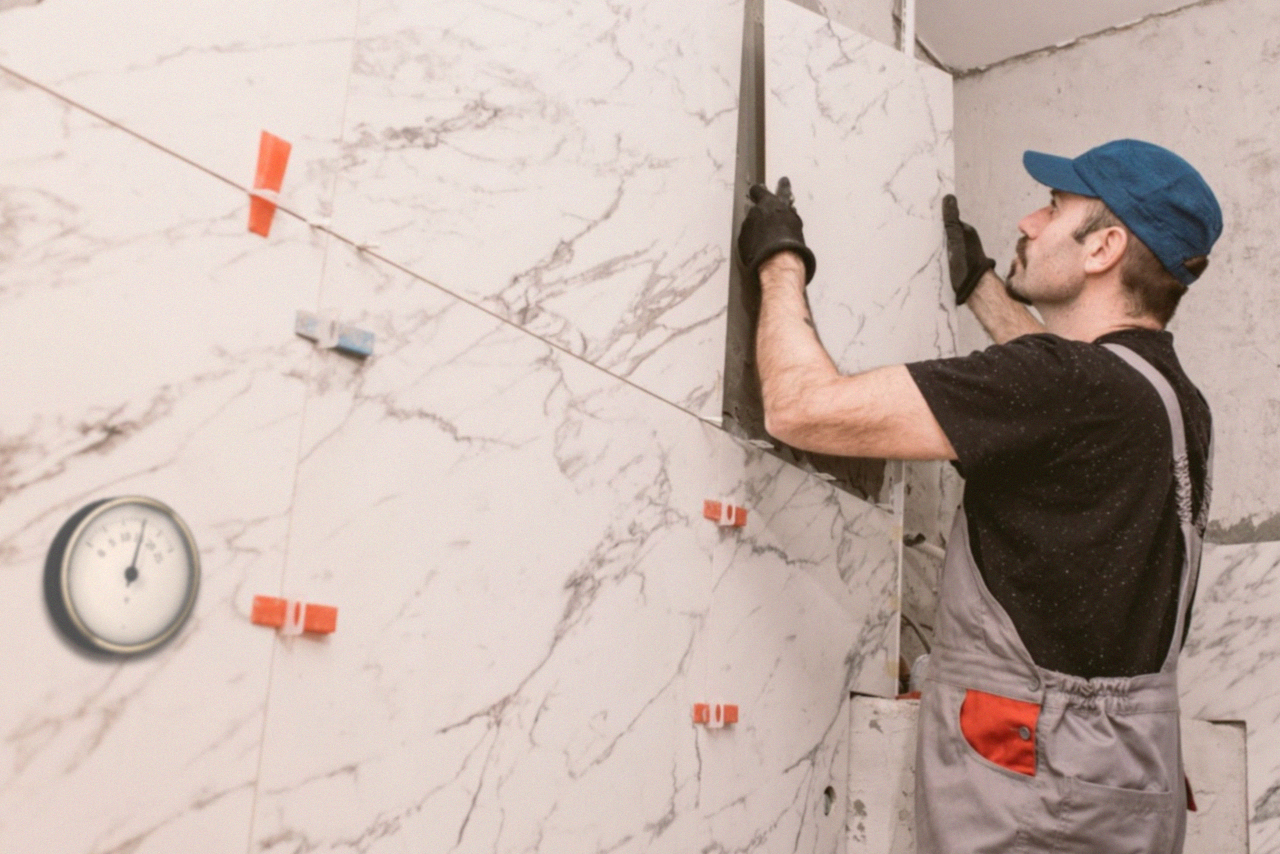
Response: 15
